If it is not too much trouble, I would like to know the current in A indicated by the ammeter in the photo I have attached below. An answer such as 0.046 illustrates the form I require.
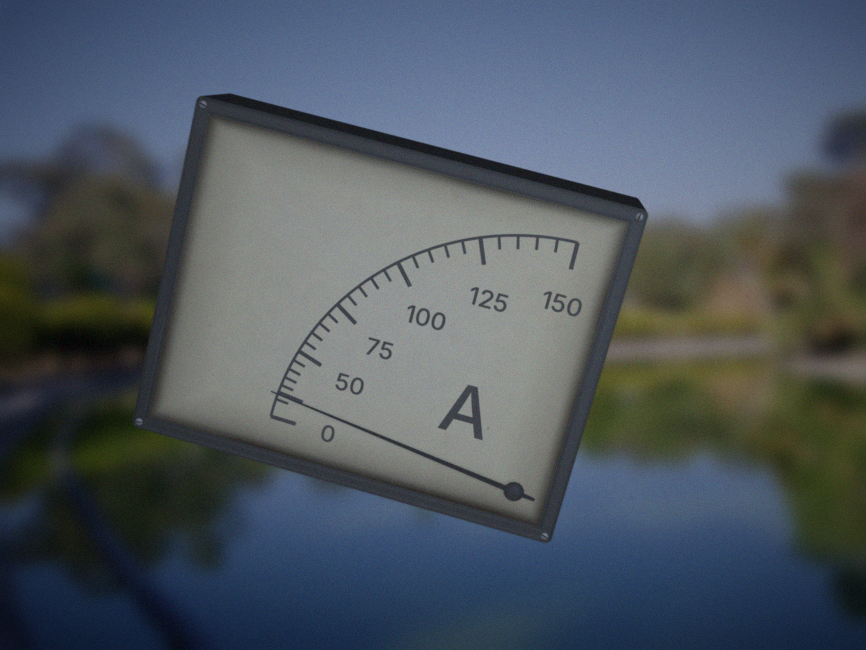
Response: 25
